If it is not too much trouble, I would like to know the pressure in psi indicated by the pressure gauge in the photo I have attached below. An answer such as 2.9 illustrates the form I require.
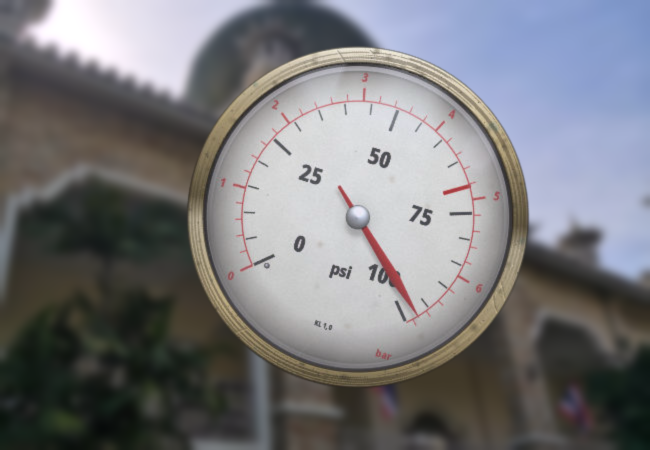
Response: 97.5
